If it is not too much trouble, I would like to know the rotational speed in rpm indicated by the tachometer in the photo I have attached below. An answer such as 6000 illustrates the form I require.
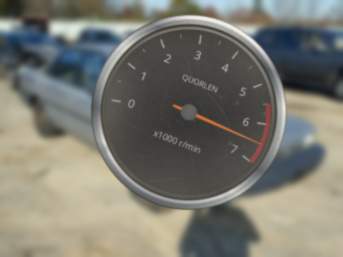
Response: 6500
